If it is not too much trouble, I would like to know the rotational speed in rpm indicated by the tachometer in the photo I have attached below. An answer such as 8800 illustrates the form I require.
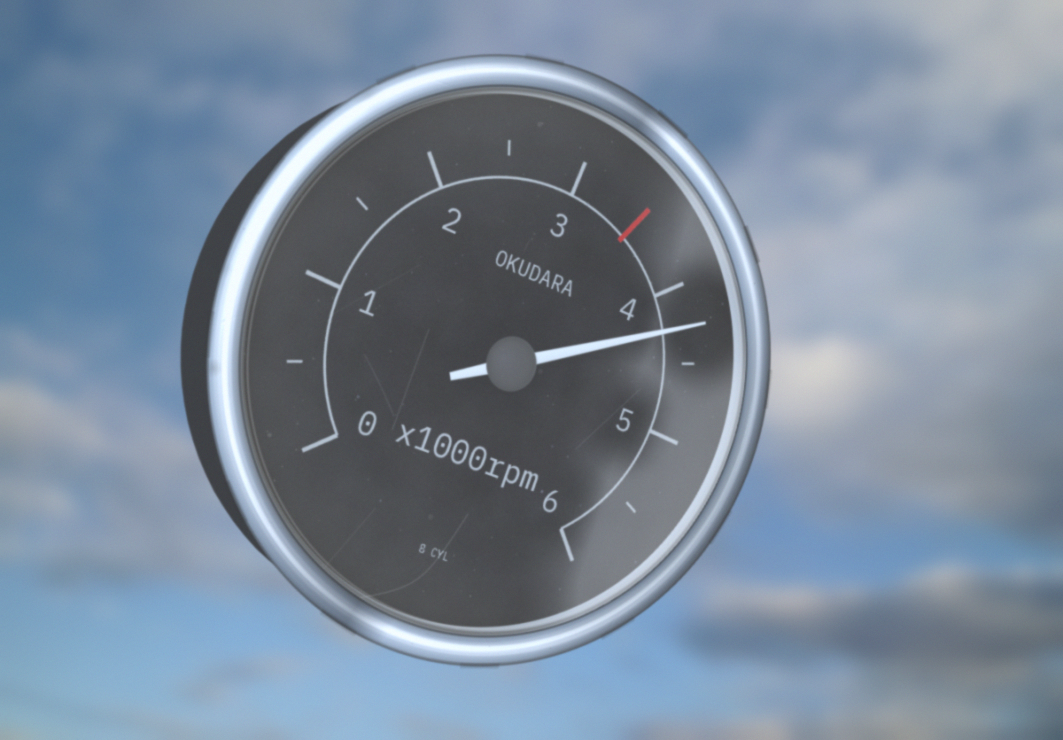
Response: 4250
